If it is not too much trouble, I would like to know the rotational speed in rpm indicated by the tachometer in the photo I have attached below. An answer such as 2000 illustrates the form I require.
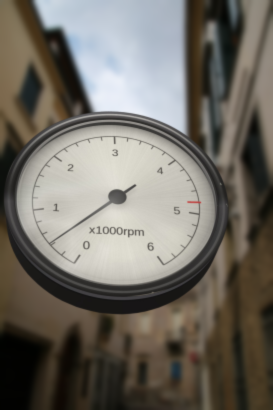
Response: 400
